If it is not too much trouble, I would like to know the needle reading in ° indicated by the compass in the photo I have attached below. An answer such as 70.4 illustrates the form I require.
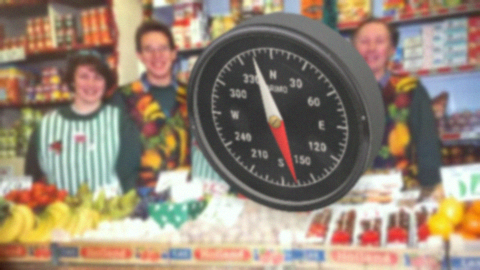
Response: 165
